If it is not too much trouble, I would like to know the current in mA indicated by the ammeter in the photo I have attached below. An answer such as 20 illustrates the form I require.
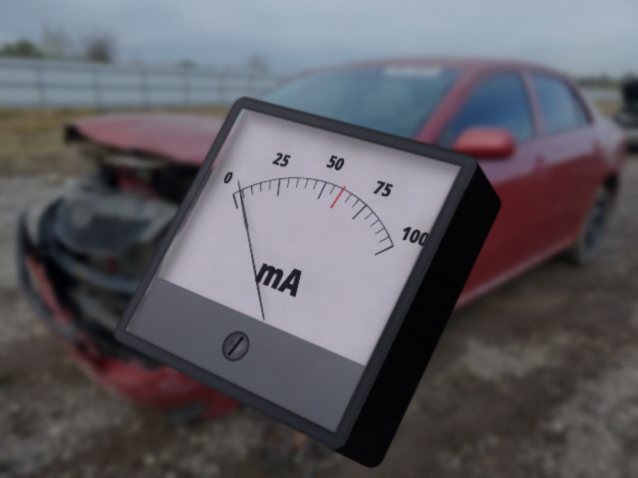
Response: 5
